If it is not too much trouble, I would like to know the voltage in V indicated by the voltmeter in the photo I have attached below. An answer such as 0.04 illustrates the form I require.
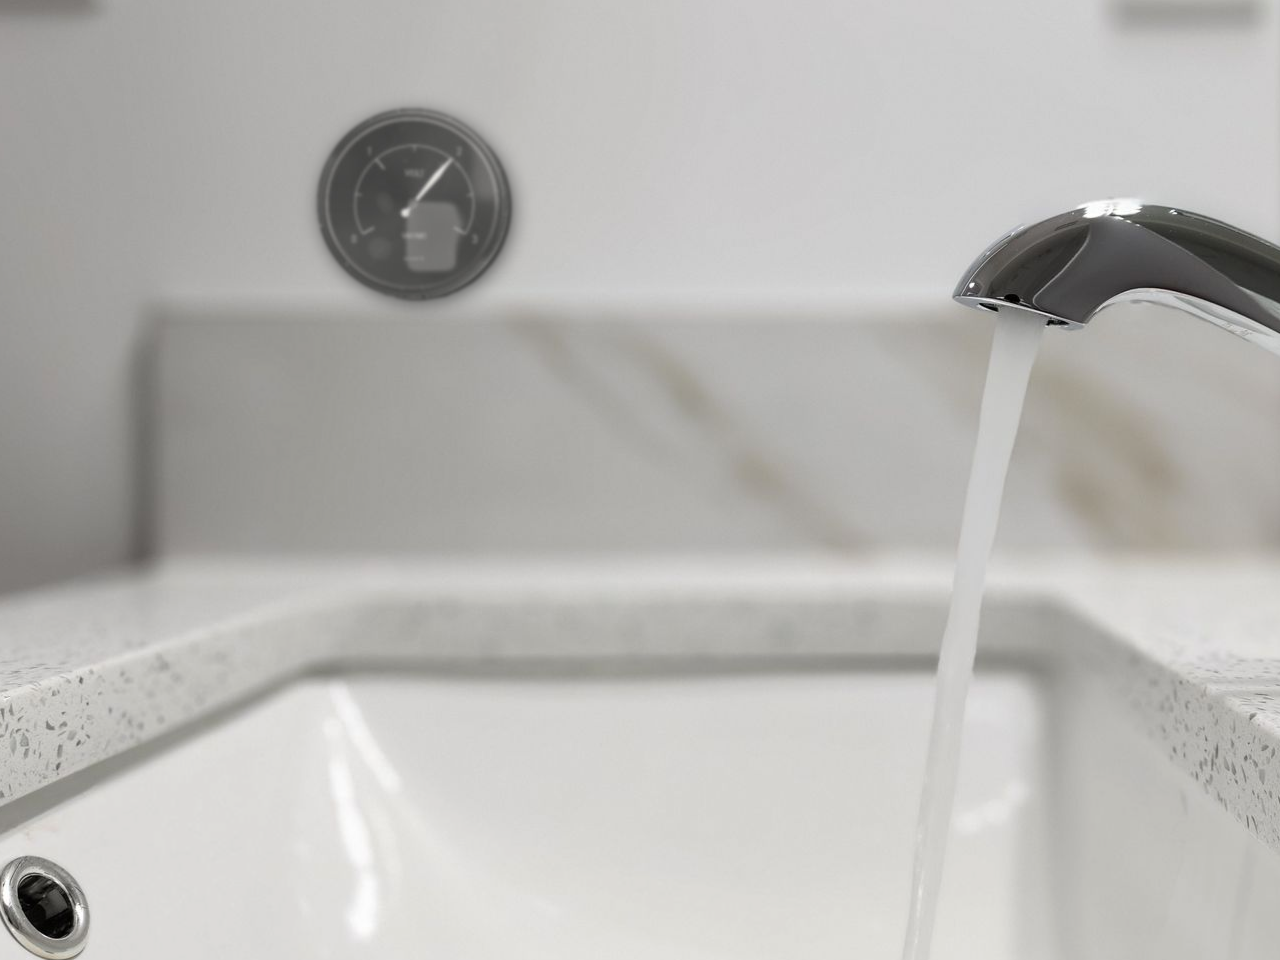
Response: 2
